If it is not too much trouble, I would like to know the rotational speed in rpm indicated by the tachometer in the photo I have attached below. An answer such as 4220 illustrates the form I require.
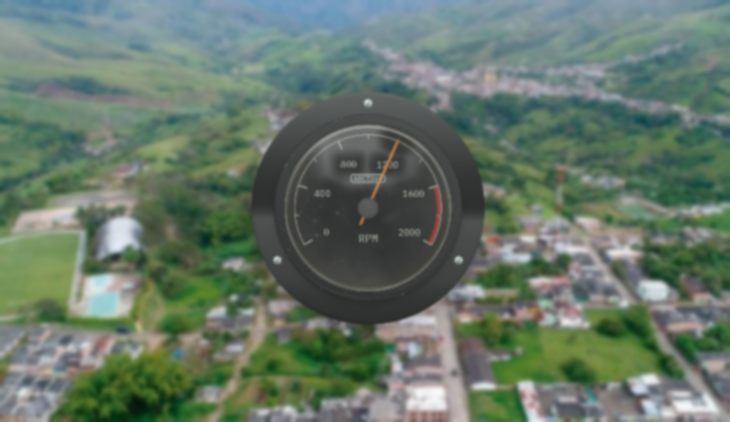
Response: 1200
